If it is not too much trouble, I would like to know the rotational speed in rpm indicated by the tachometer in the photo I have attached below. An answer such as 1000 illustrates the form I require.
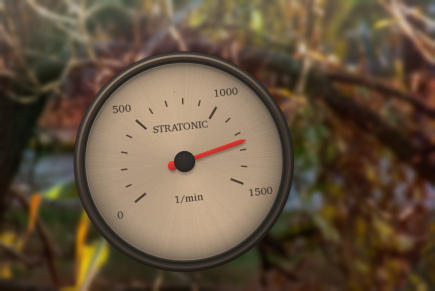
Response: 1250
